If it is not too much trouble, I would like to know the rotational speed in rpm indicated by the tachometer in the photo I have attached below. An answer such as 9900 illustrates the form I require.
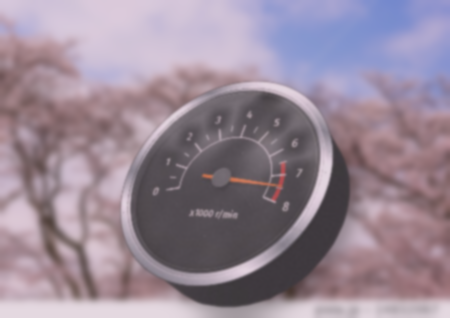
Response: 7500
